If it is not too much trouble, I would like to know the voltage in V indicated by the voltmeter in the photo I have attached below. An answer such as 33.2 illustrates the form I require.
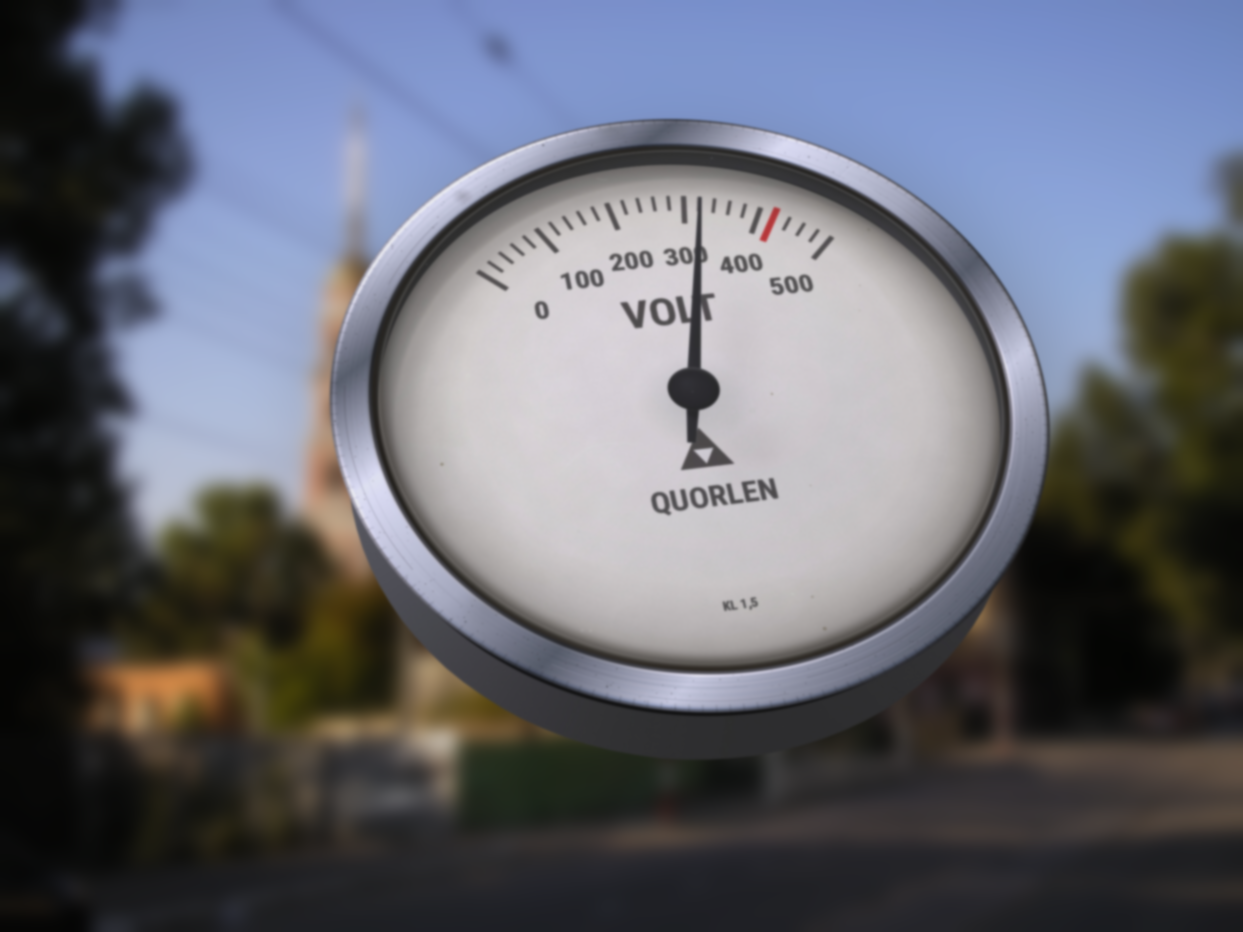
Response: 320
